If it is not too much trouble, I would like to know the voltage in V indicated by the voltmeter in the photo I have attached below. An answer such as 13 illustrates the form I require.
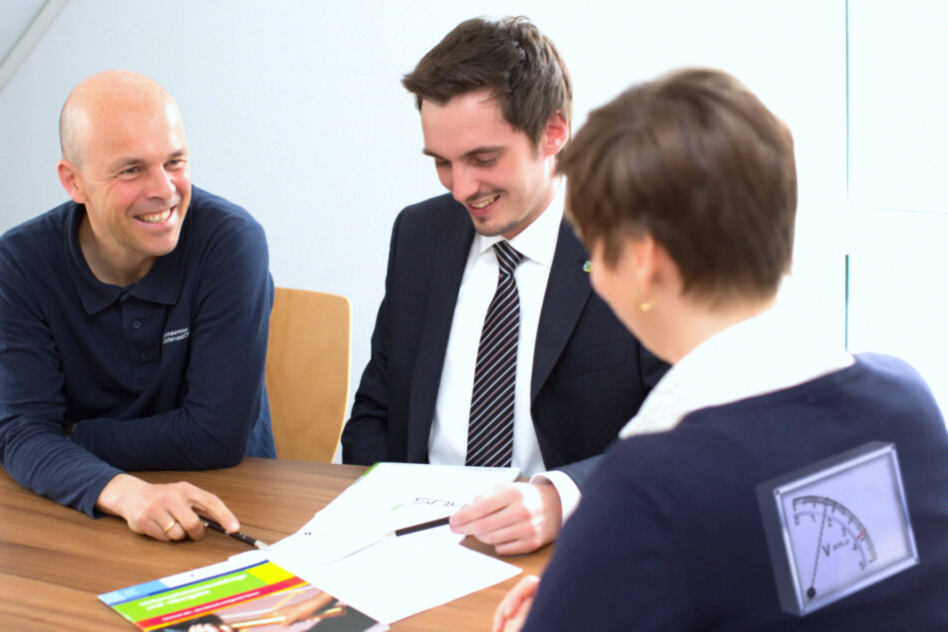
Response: 1.5
